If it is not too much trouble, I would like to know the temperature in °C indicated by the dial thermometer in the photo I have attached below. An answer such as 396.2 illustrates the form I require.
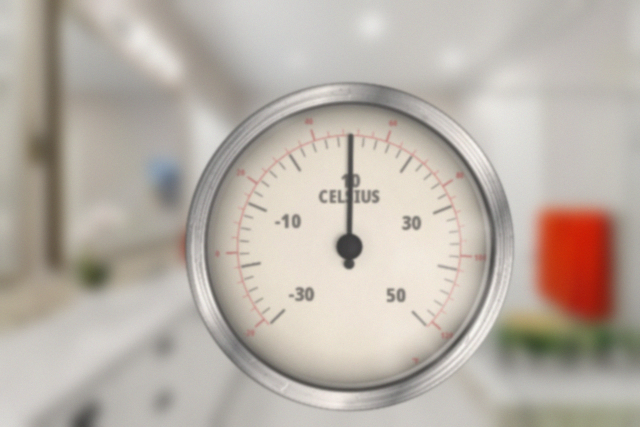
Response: 10
